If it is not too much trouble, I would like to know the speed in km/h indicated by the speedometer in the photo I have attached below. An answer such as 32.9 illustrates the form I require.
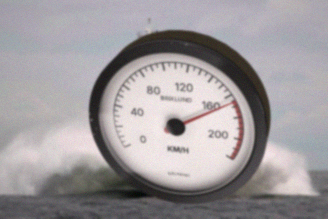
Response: 165
